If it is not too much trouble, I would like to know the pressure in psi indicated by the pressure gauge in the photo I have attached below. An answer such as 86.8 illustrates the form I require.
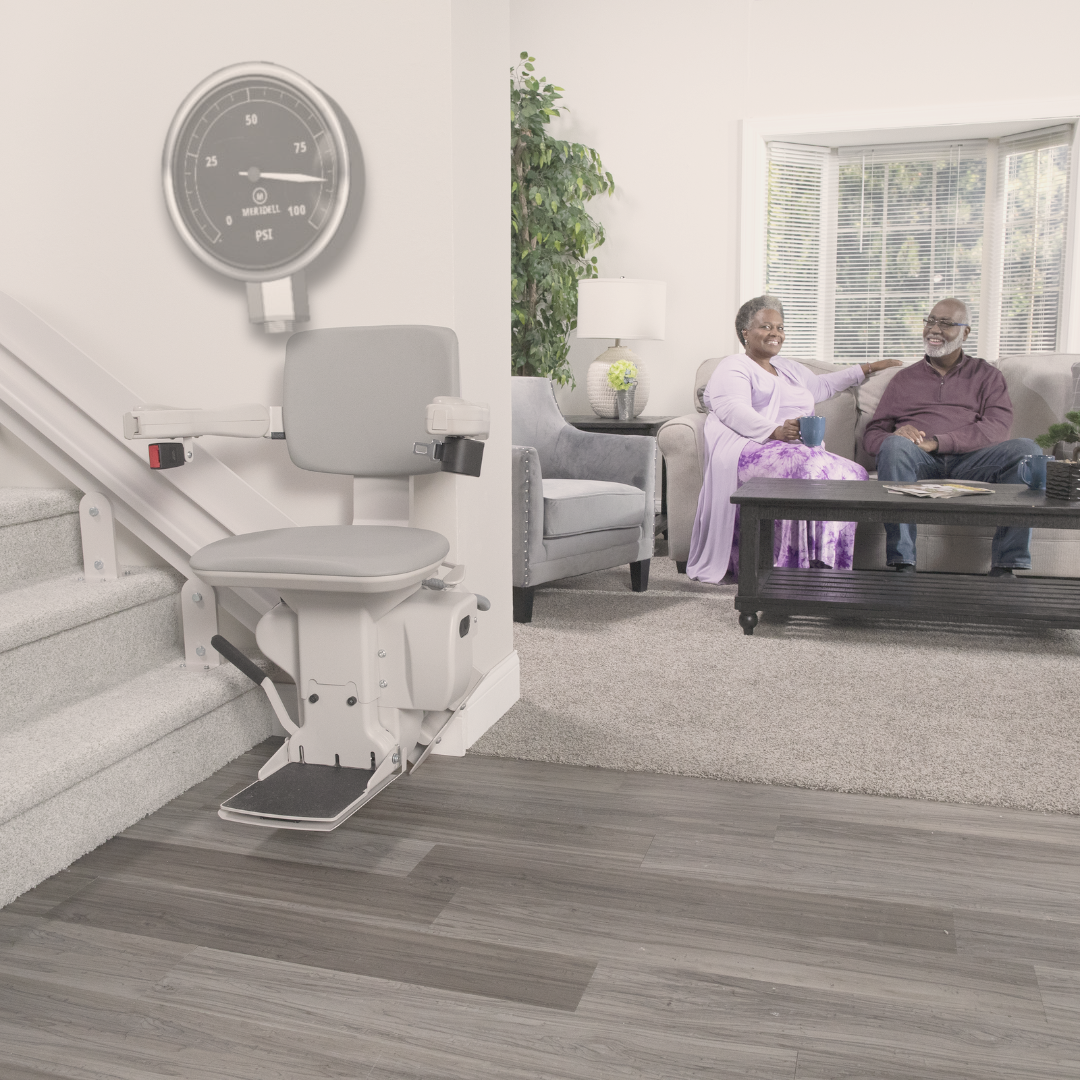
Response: 87.5
